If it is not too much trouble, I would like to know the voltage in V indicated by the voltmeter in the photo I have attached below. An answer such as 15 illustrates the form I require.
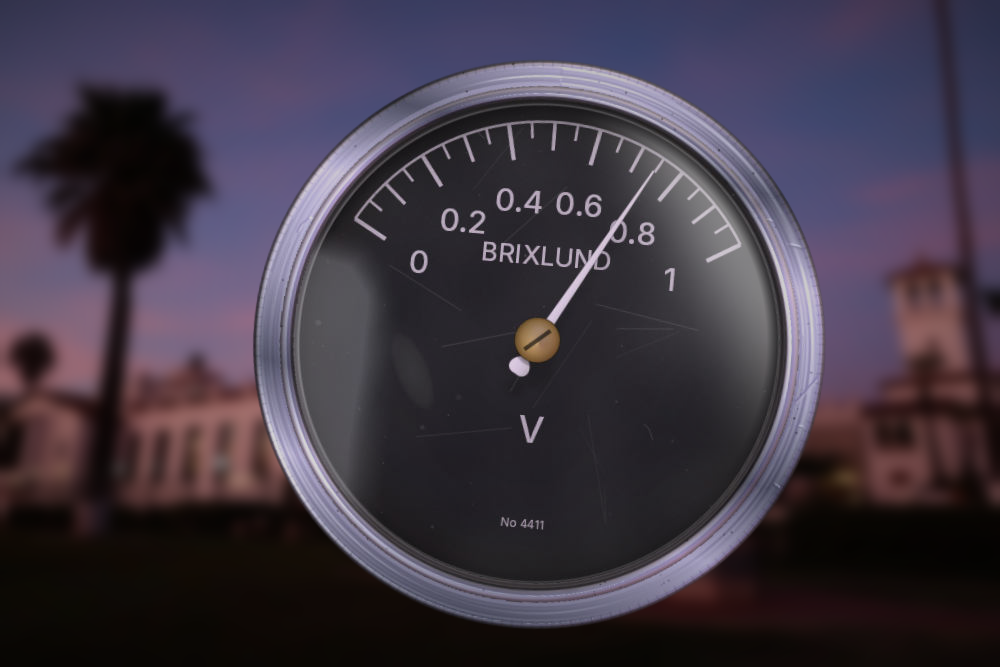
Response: 0.75
